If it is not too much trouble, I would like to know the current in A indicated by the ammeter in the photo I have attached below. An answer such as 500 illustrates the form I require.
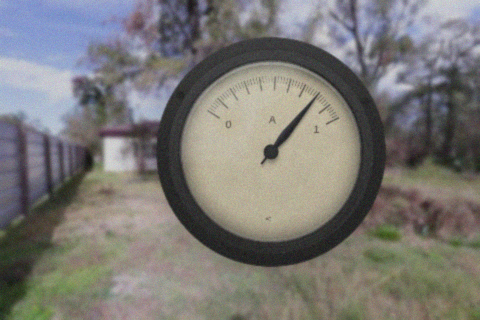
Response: 0.8
